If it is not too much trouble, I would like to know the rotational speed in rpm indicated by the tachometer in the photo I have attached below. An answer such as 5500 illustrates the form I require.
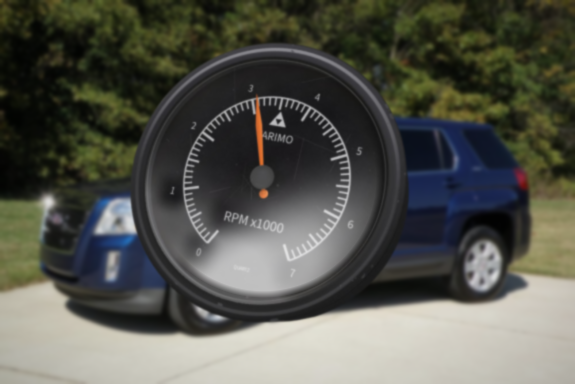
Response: 3100
